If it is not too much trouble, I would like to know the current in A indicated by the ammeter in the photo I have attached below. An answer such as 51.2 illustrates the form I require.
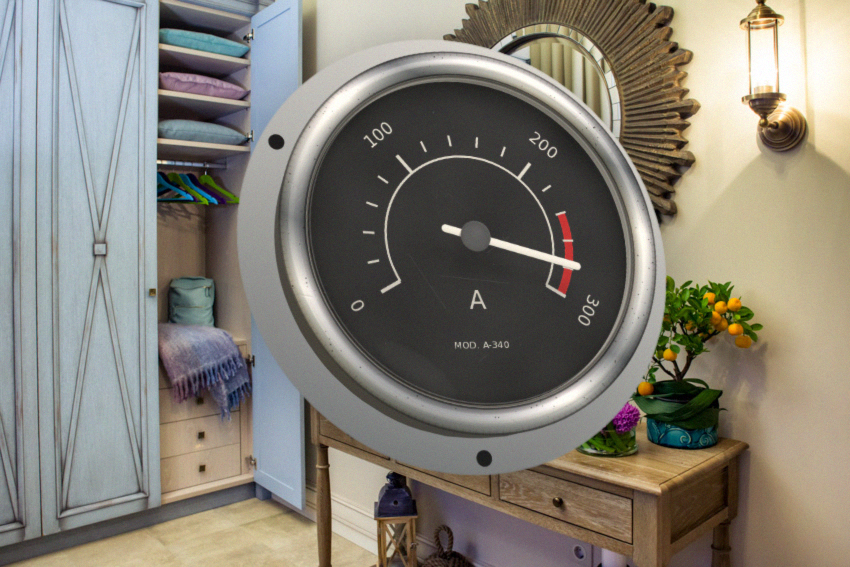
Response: 280
